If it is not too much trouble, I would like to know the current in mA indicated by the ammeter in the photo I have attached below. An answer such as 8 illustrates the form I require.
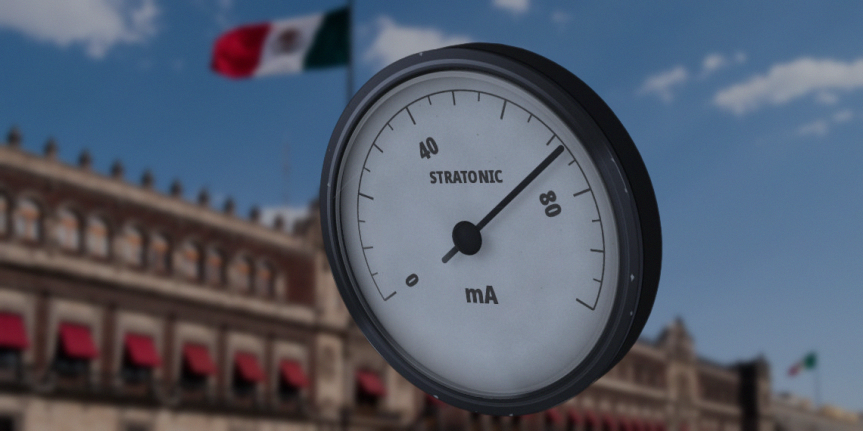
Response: 72.5
